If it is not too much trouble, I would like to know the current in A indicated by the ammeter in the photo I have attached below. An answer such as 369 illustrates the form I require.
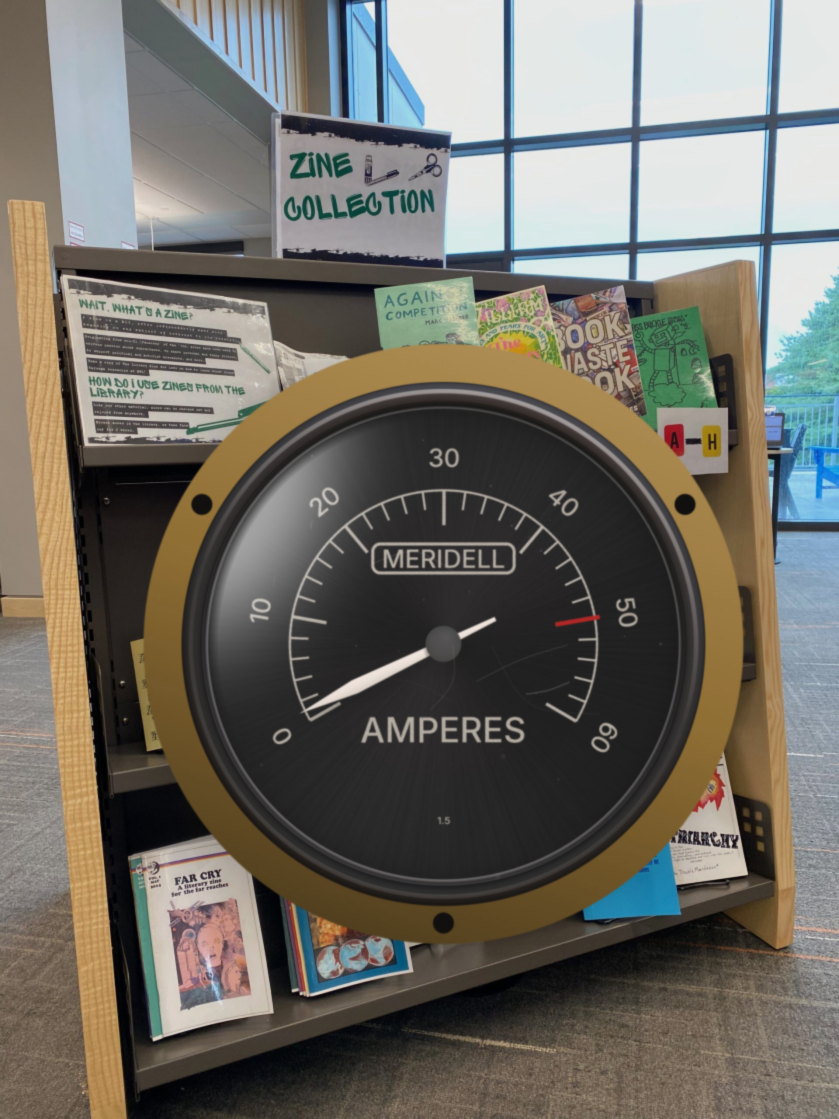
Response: 1
